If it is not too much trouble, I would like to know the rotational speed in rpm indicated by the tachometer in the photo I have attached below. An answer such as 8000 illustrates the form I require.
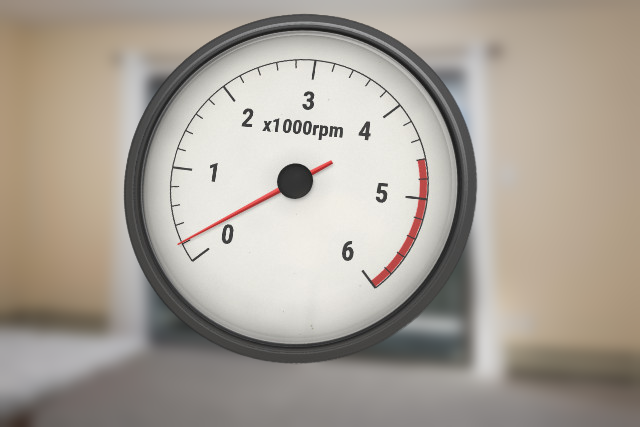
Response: 200
